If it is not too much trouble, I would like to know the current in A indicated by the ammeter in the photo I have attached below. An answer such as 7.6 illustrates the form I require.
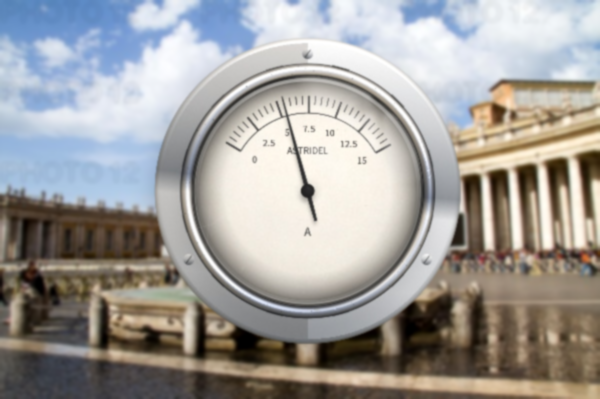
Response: 5.5
